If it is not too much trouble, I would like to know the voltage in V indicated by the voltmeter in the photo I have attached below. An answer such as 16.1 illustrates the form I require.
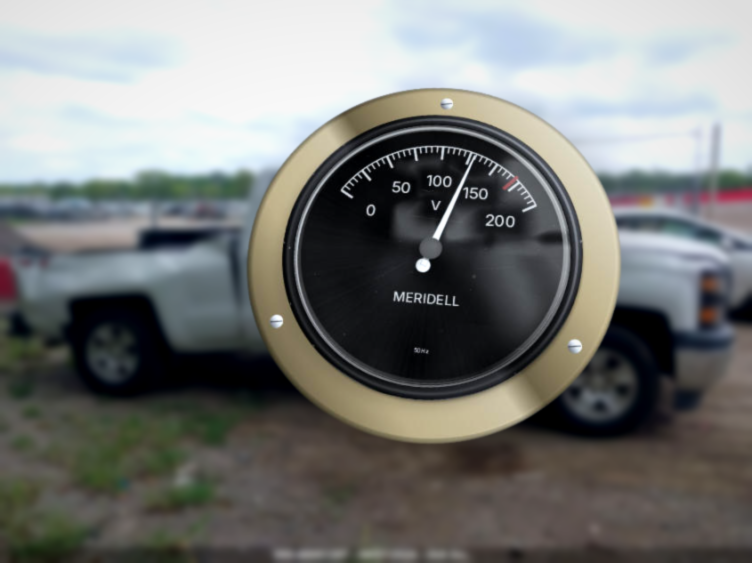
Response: 130
